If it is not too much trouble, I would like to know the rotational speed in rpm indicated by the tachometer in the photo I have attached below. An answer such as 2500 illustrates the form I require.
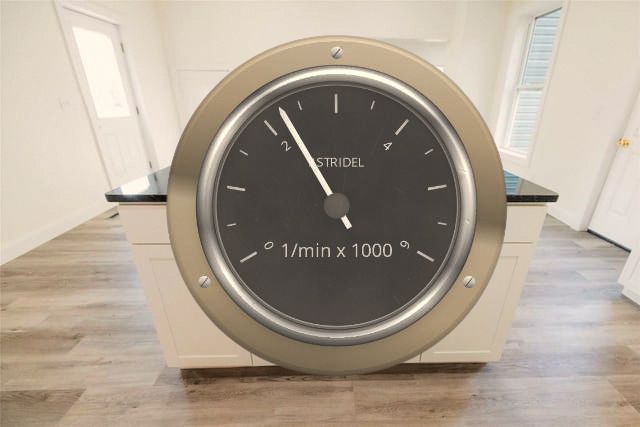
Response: 2250
